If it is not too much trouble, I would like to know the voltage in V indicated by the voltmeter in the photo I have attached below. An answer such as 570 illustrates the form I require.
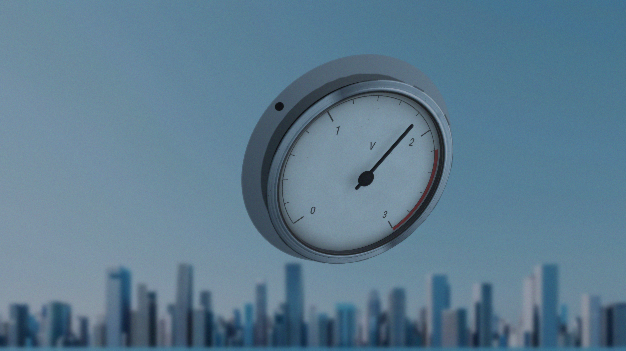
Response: 1.8
